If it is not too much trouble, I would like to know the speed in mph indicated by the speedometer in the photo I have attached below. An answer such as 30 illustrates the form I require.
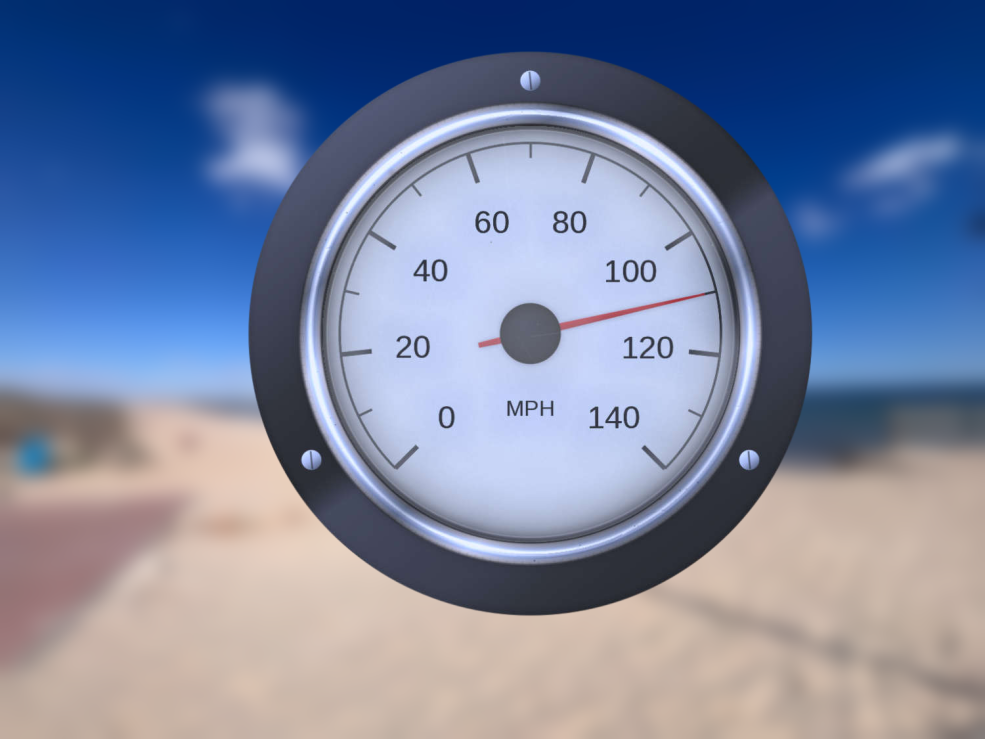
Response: 110
